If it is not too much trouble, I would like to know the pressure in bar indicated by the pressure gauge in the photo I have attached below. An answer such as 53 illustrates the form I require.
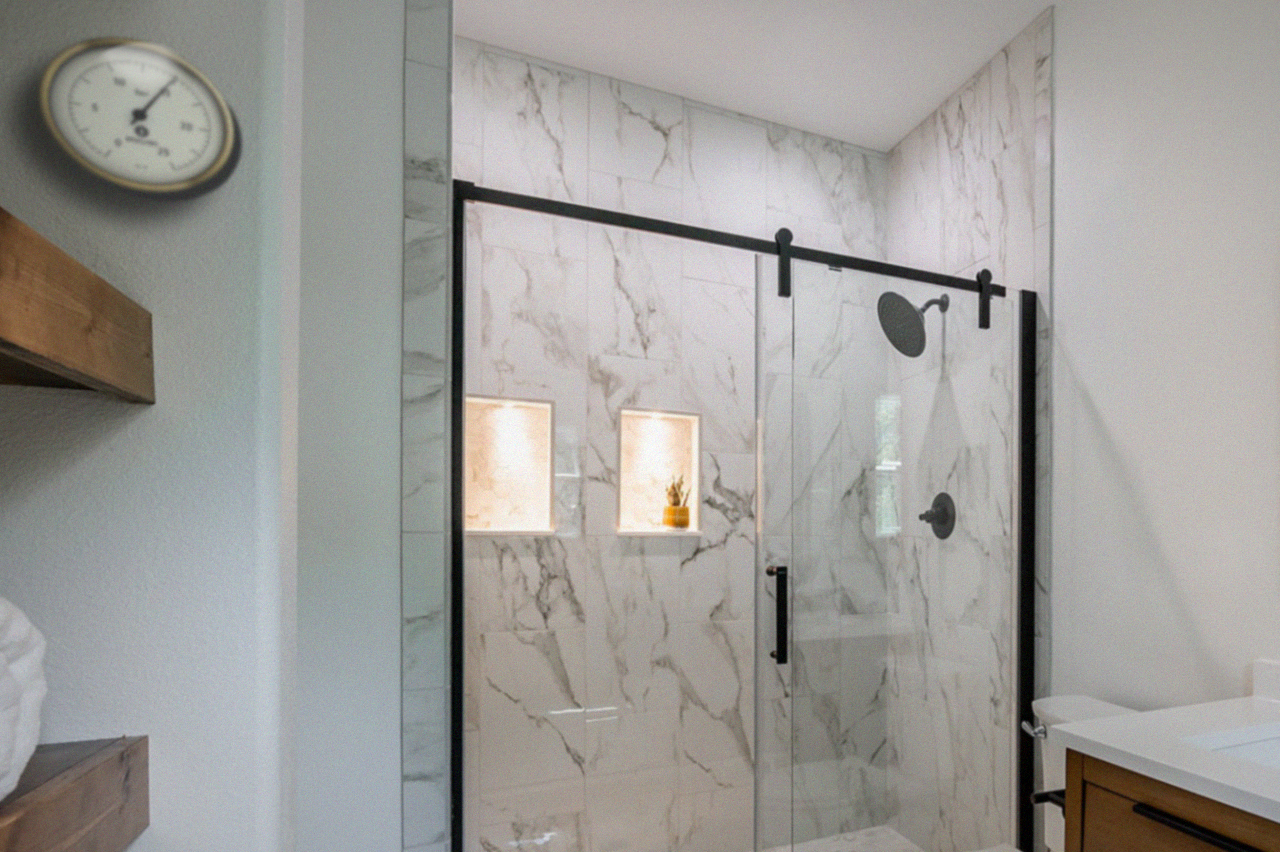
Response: 15
